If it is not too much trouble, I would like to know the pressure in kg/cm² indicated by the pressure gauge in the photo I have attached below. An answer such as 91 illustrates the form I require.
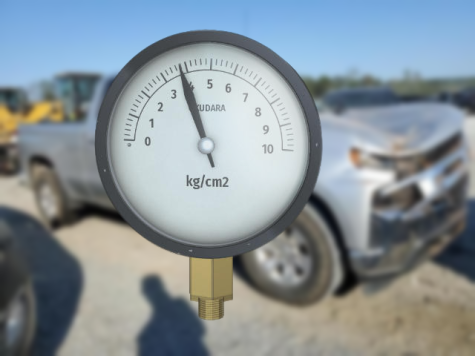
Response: 3.8
